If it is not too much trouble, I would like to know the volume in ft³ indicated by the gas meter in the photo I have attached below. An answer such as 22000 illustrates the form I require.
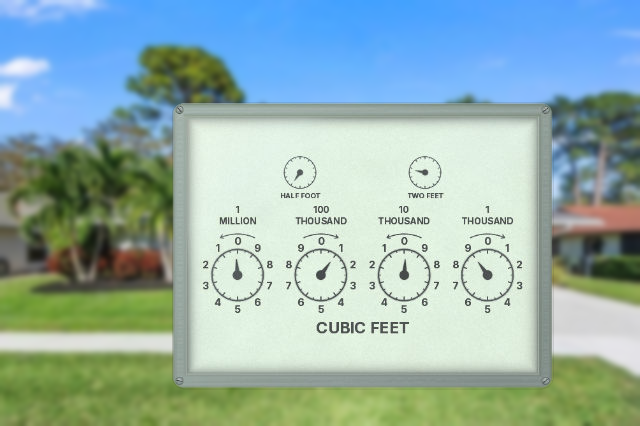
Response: 9900
